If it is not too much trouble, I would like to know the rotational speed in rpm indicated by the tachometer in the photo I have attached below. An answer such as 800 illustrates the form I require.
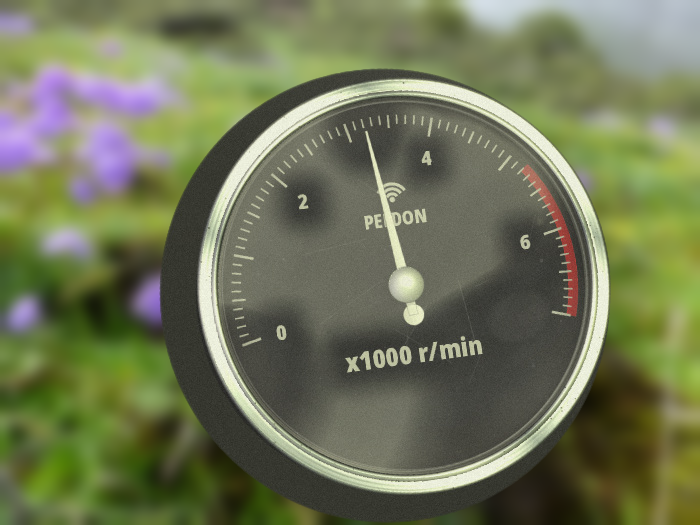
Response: 3200
